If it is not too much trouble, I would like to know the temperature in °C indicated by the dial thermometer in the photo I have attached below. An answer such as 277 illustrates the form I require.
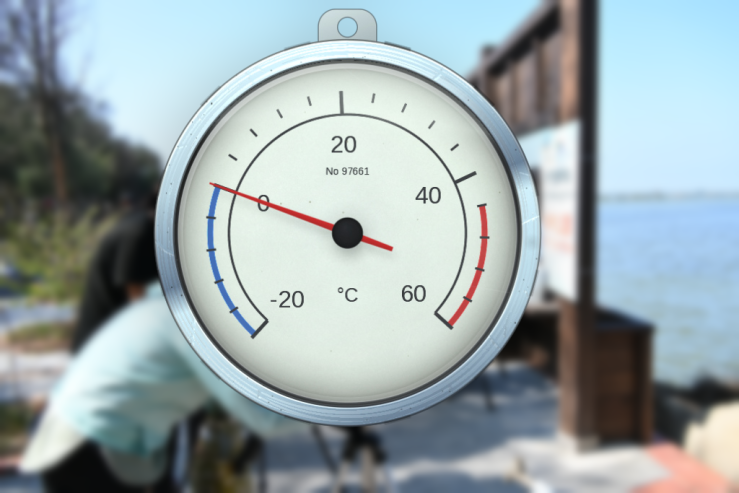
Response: 0
